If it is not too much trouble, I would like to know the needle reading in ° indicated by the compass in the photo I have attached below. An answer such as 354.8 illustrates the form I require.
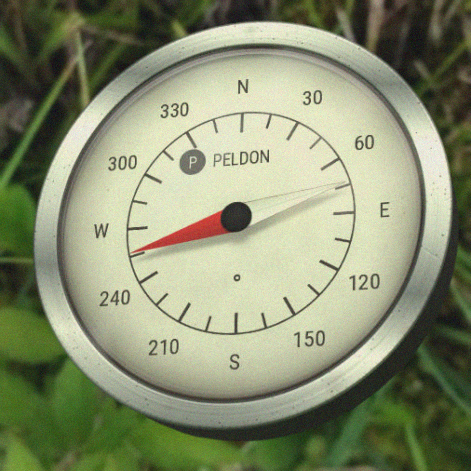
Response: 255
